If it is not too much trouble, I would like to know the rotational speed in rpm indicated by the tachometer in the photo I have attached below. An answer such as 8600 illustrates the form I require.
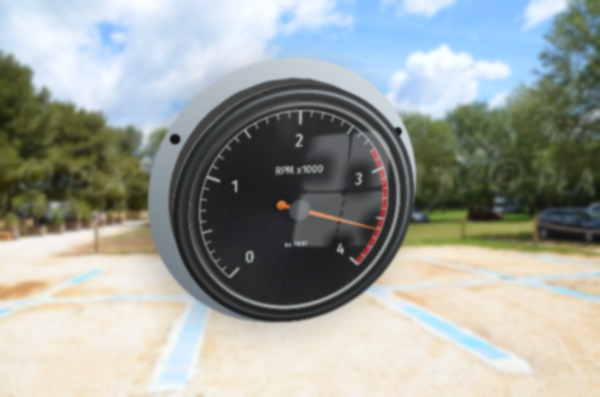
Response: 3600
